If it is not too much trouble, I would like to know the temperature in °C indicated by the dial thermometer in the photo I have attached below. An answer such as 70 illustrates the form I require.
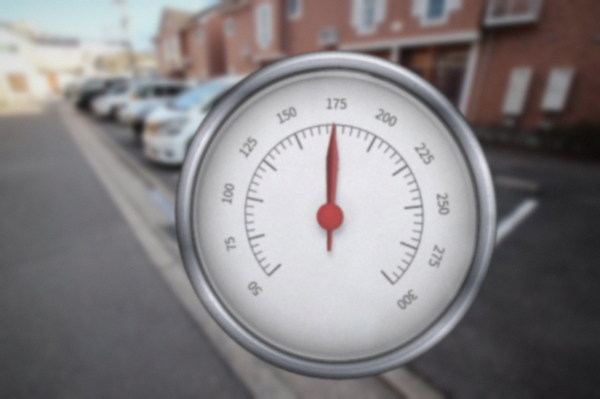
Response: 175
